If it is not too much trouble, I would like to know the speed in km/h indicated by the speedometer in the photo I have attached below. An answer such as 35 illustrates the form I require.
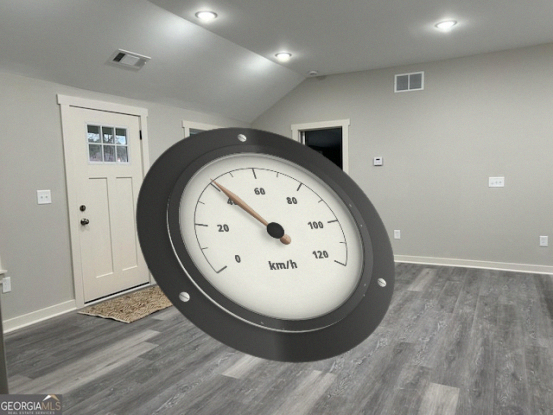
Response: 40
